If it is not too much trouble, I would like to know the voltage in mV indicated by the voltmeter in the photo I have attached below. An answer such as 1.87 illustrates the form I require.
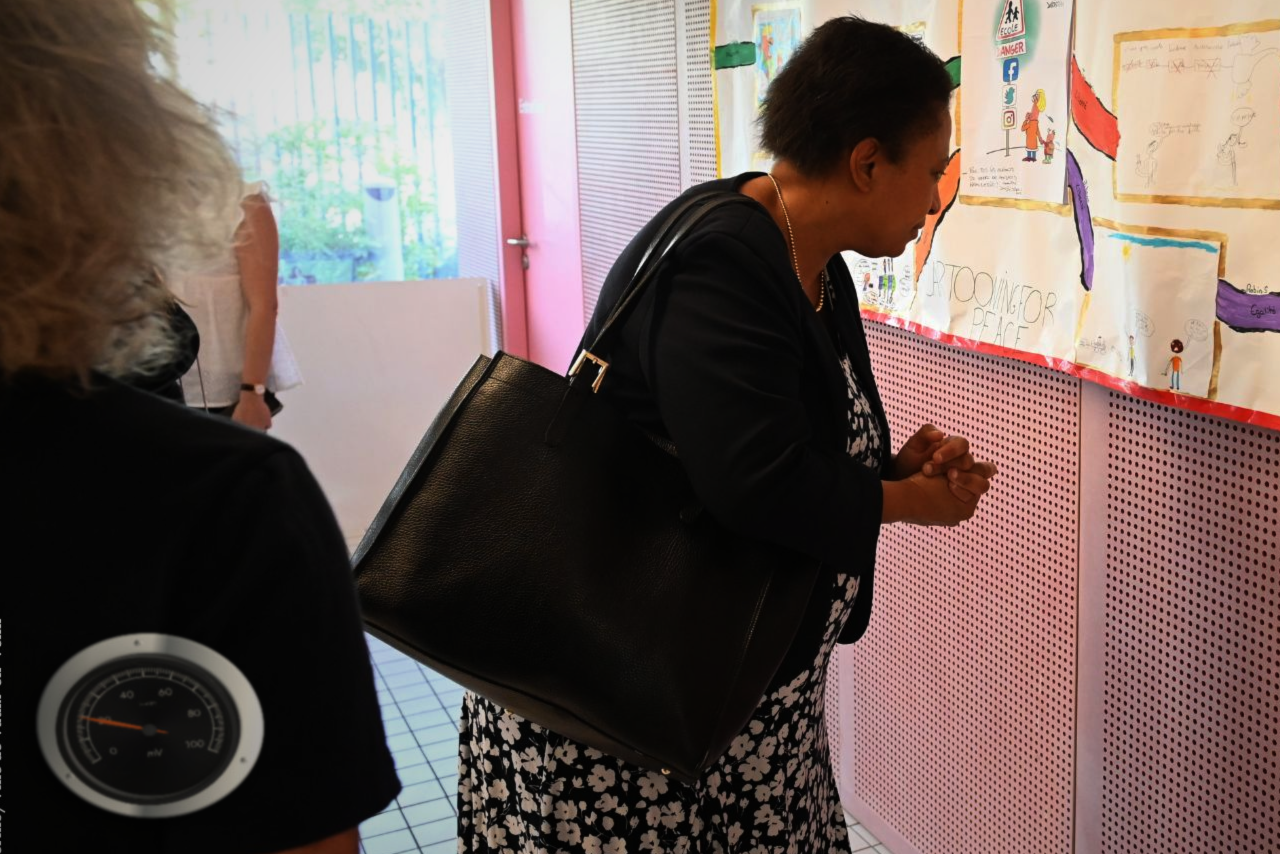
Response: 20
